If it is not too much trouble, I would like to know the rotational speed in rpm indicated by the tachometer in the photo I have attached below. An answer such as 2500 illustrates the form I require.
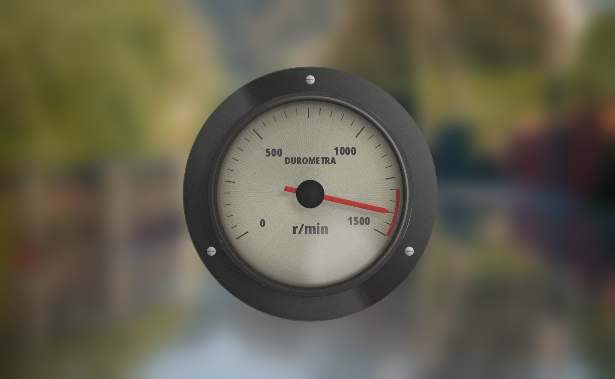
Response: 1400
